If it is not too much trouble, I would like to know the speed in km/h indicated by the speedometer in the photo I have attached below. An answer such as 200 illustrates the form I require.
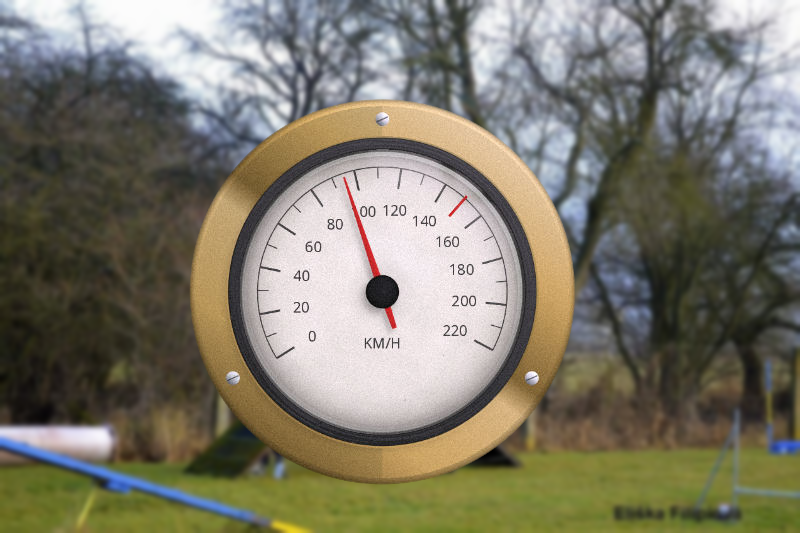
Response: 95
